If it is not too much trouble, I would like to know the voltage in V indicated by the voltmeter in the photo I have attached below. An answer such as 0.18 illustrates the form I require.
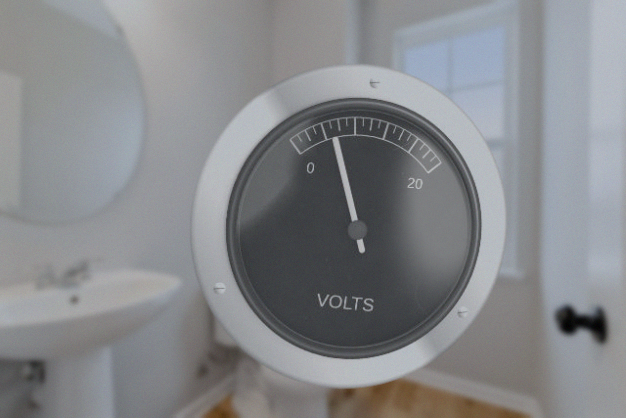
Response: 5
